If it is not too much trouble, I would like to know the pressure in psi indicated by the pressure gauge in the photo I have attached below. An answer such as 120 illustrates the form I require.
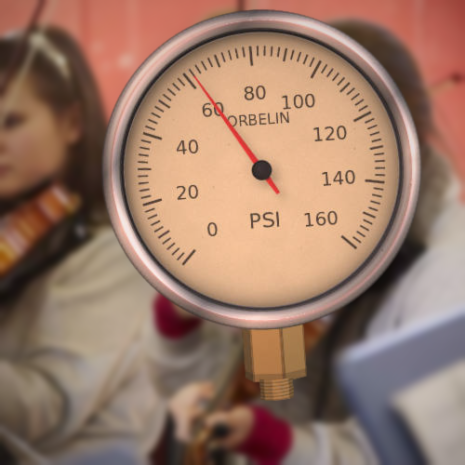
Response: 62
